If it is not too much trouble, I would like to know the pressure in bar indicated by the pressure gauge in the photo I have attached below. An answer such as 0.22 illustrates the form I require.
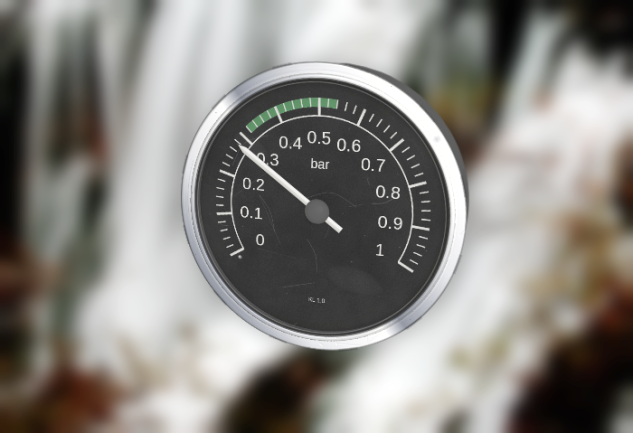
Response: 0.28
